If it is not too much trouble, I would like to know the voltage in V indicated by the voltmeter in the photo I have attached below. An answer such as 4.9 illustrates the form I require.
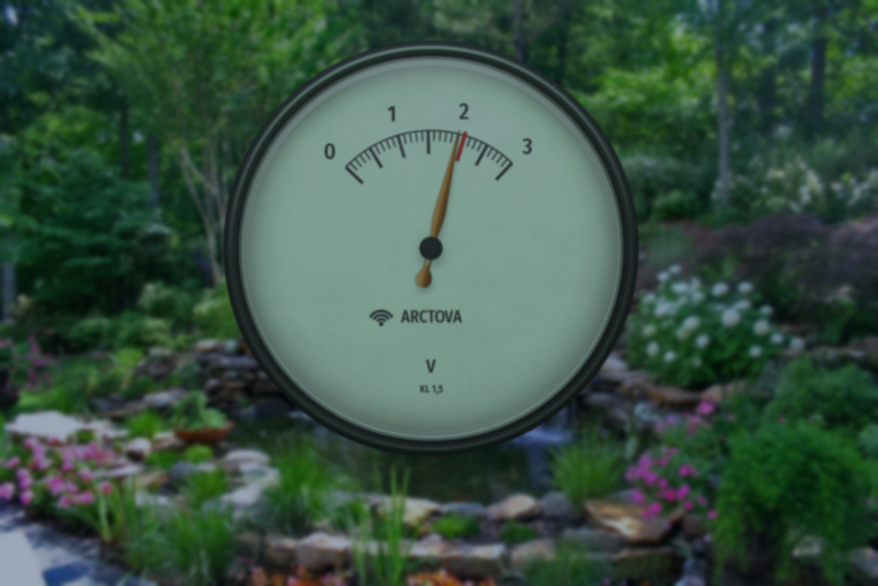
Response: 2
